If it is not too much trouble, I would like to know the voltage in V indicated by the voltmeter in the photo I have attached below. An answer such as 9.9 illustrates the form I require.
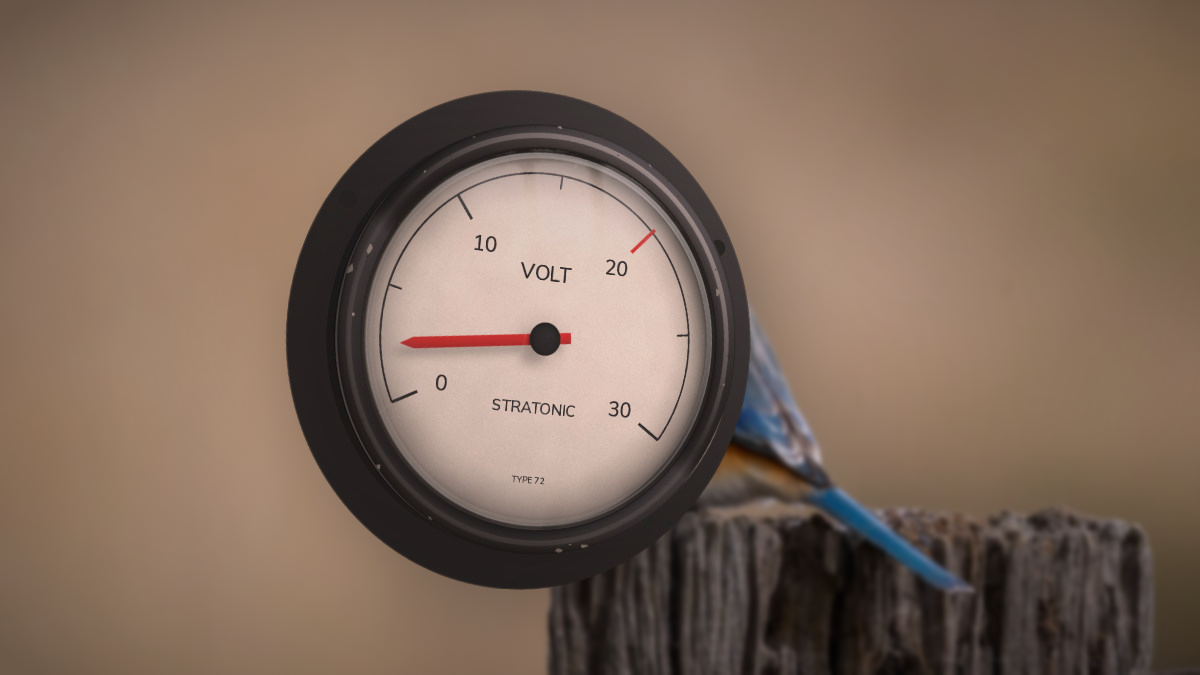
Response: 2.5
